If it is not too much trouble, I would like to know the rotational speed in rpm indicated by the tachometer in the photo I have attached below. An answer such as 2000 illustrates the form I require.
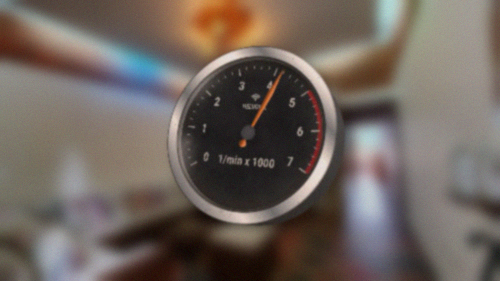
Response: 4200
